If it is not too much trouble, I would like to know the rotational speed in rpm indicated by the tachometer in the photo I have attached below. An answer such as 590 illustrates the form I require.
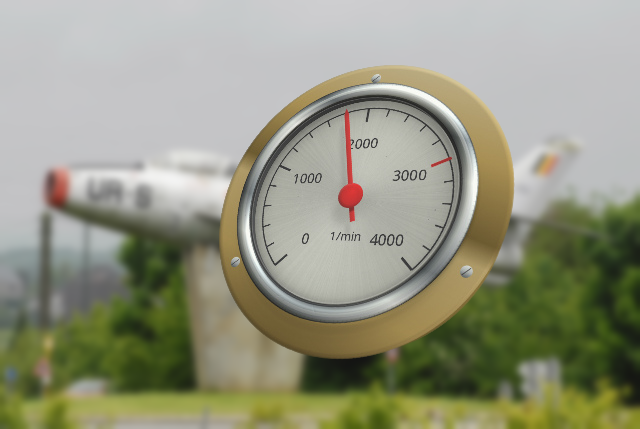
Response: 1800
